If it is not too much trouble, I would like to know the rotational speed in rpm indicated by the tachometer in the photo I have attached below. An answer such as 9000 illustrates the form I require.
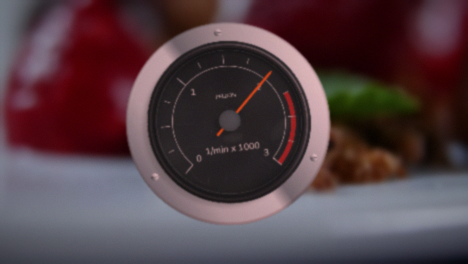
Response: 2000
